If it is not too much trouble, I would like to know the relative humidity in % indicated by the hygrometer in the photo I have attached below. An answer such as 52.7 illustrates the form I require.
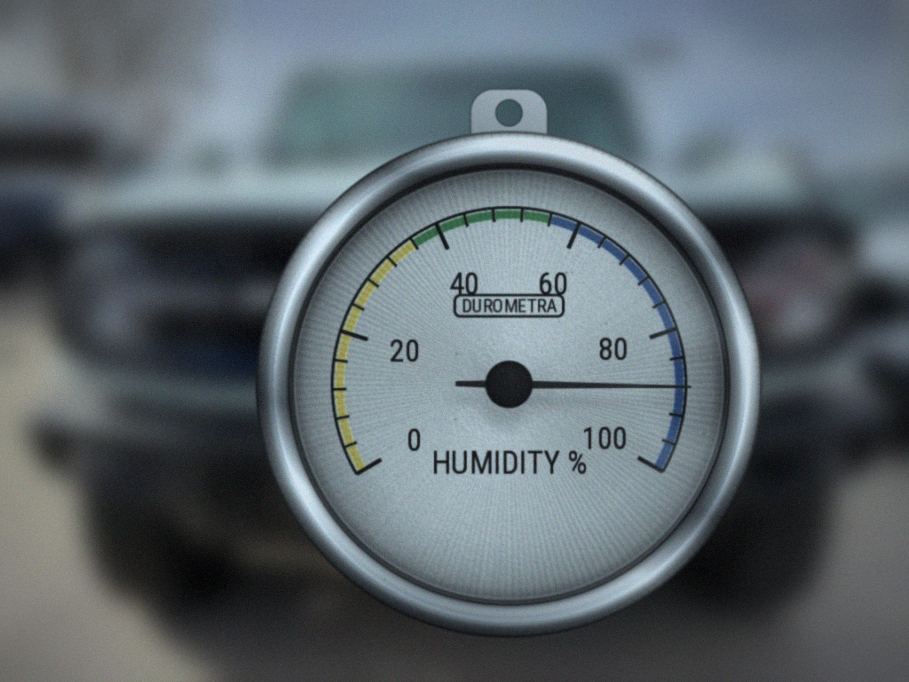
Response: 88
